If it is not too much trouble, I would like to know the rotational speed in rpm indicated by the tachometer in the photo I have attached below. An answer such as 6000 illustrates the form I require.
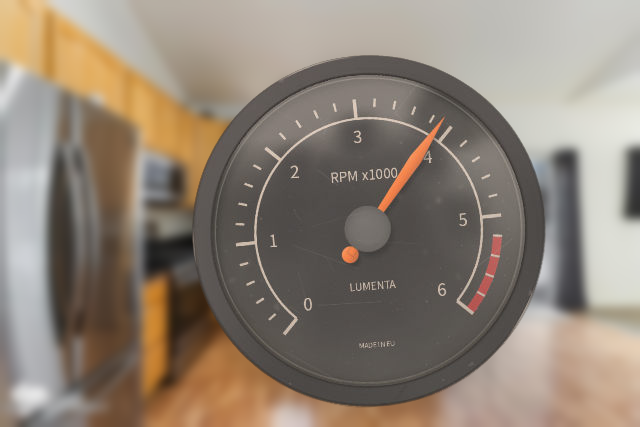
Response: 3900
